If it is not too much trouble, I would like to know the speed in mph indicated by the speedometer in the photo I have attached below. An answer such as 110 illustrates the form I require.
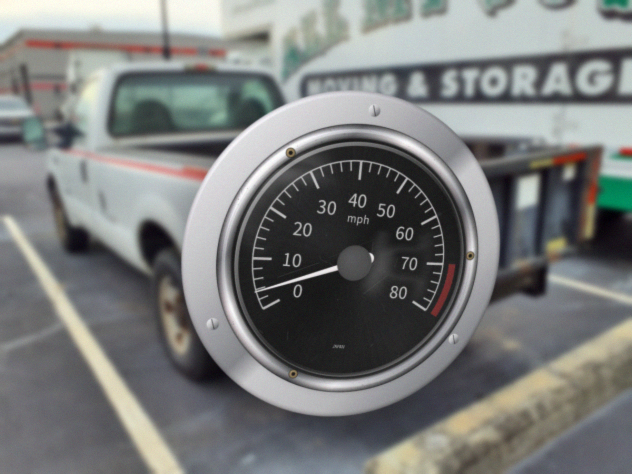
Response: 4
